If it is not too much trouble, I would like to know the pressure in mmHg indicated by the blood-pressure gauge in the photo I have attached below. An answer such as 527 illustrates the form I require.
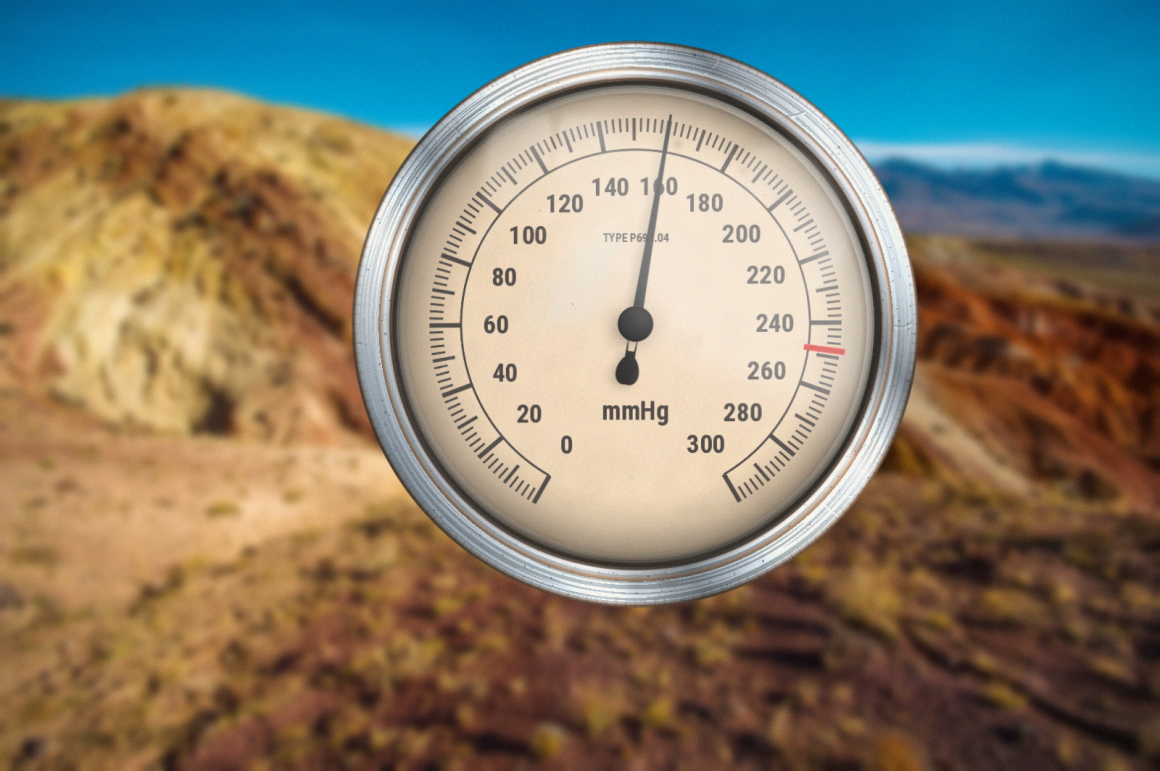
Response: 160
